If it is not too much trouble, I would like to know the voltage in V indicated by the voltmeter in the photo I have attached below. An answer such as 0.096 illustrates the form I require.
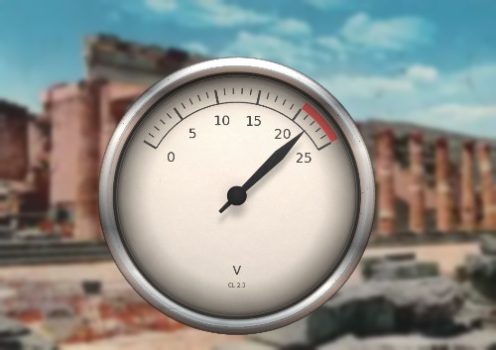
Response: 22
